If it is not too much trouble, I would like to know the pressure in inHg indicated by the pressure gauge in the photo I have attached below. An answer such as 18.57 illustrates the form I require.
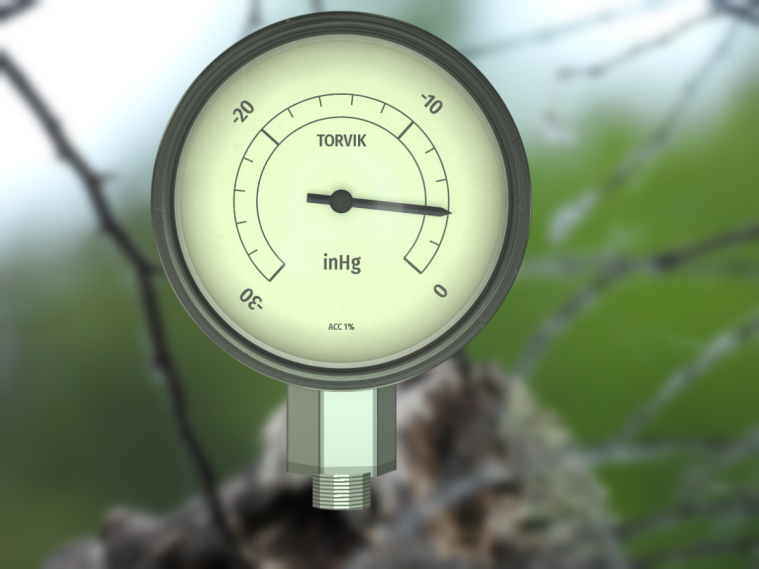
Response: -4
